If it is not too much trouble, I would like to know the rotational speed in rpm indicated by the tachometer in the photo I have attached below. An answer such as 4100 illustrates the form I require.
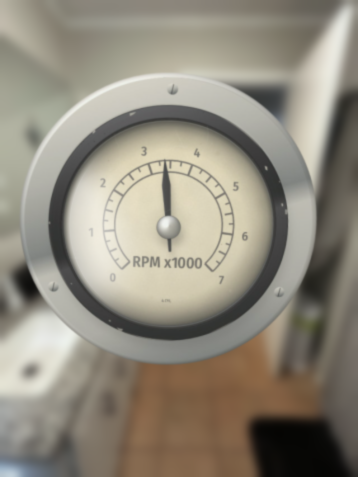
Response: 3375
